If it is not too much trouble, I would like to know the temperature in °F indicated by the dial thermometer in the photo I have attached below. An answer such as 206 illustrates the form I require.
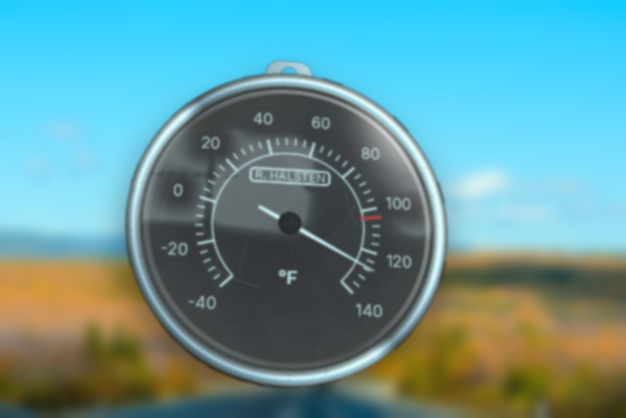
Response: 128
